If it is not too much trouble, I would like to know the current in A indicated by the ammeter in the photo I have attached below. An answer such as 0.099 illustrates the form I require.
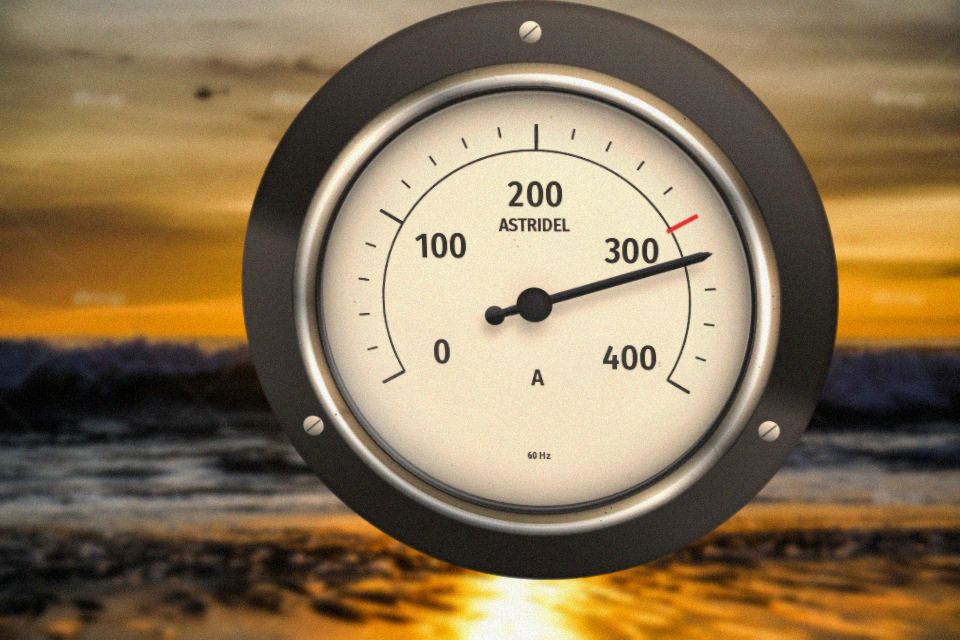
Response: 320
